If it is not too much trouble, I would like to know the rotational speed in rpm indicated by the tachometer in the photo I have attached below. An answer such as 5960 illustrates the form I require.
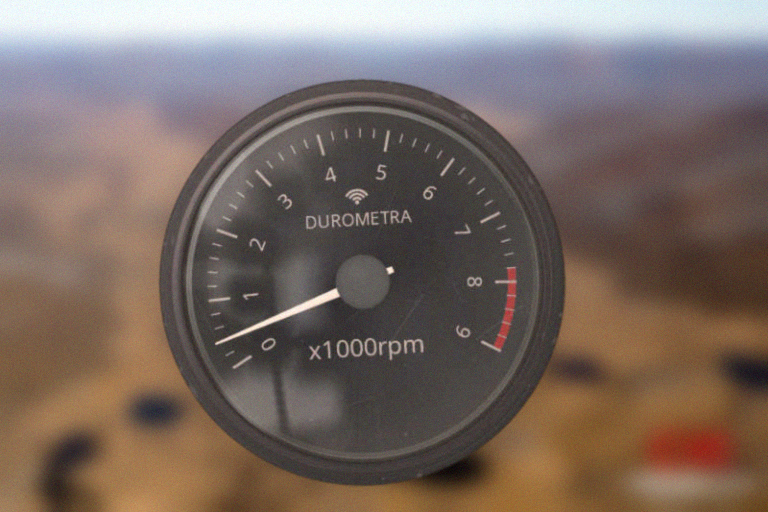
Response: 400
